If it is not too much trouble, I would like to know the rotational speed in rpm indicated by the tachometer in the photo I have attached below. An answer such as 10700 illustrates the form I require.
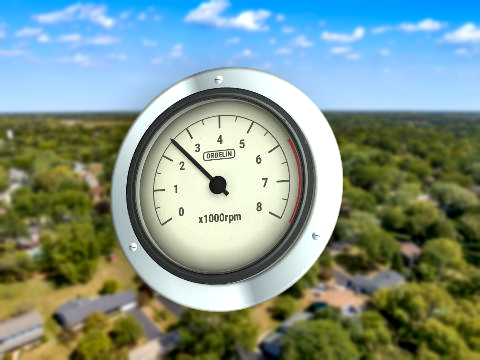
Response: 2500
